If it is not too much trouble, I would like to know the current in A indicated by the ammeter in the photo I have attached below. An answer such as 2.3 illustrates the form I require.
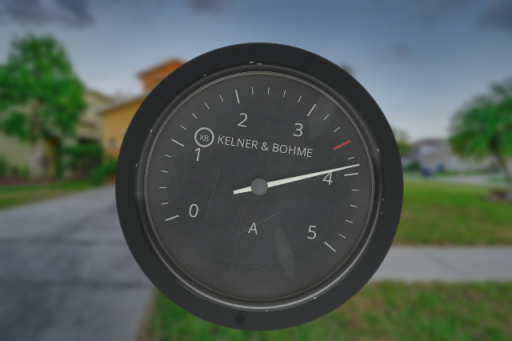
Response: 3.9
